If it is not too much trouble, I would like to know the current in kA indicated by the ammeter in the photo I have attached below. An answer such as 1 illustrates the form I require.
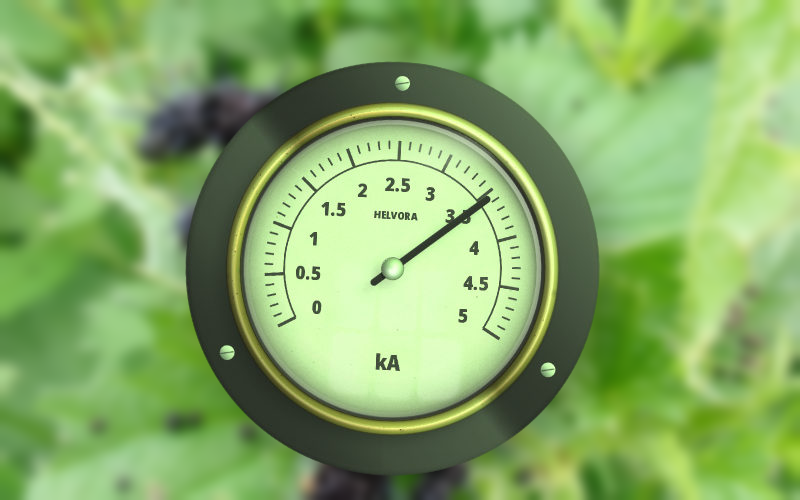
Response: 3.55
